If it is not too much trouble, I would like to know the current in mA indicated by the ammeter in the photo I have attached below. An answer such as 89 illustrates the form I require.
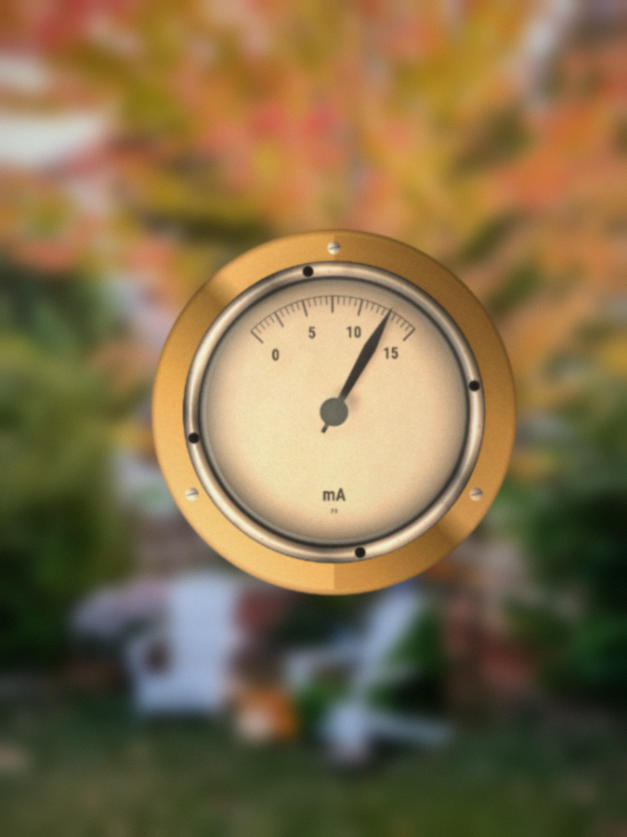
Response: 12.5
